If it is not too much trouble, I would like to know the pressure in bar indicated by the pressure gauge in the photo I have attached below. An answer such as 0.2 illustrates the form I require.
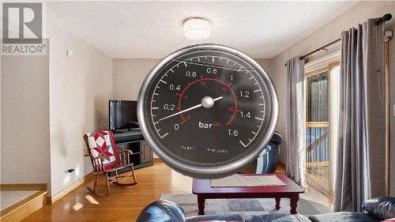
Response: 0.1
